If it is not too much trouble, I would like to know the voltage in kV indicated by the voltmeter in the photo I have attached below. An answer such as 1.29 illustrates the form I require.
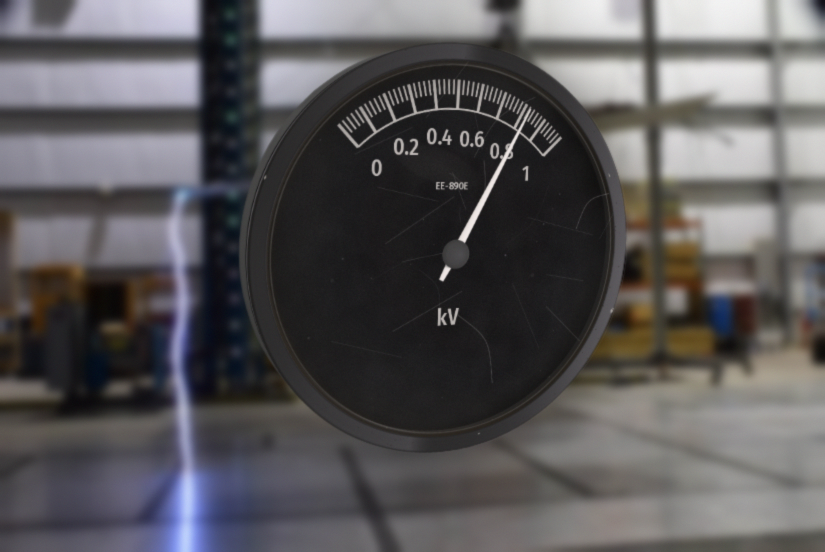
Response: 0.8
